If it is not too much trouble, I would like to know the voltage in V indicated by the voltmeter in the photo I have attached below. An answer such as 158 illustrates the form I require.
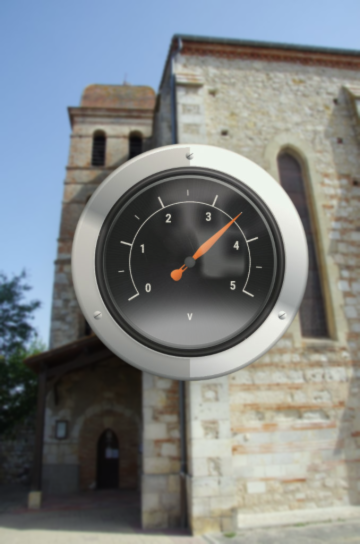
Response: 3.5
